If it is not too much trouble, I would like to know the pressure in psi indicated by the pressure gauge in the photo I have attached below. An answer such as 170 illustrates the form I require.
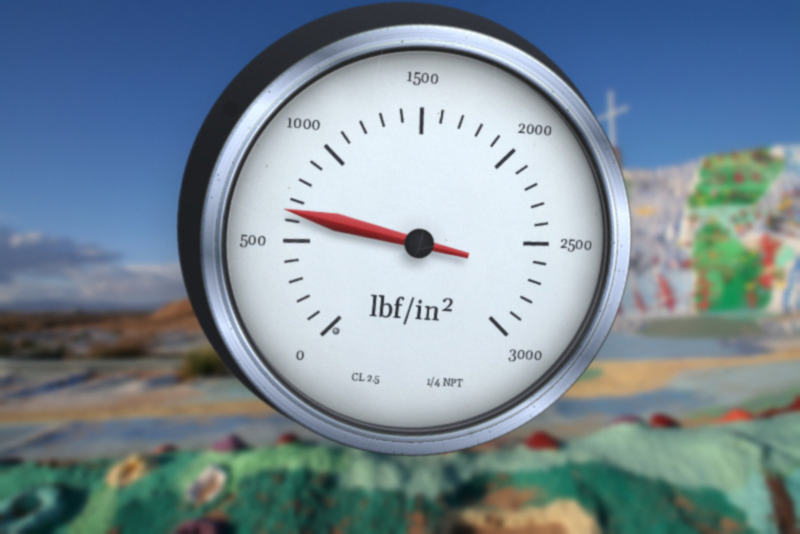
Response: 650
